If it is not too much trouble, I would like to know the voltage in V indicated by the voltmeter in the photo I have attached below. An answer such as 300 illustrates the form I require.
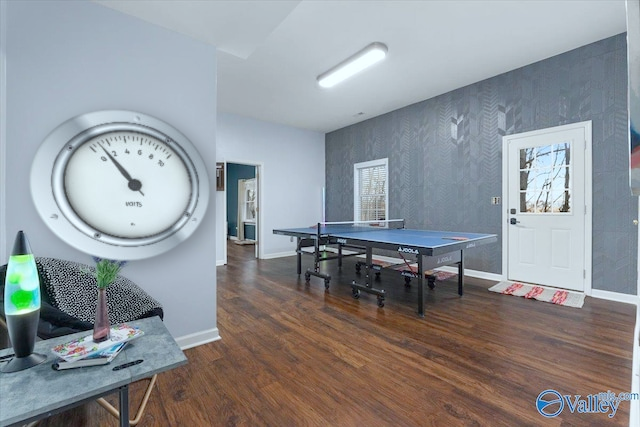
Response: 1
